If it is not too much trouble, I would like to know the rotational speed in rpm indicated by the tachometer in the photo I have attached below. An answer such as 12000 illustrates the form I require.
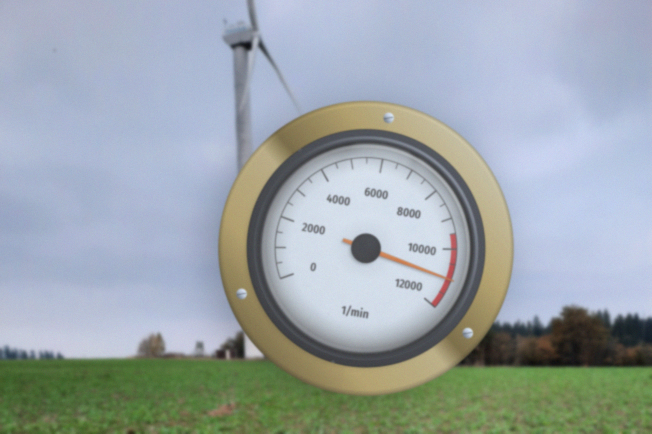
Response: 11000
